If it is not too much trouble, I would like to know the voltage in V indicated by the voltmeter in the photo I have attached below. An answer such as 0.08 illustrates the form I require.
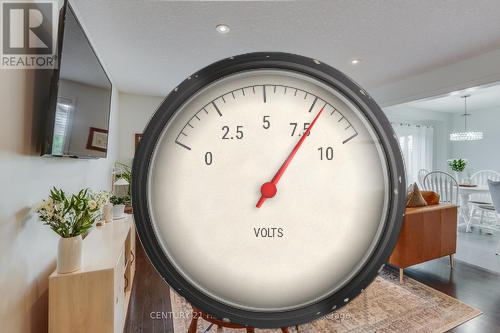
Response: 8
